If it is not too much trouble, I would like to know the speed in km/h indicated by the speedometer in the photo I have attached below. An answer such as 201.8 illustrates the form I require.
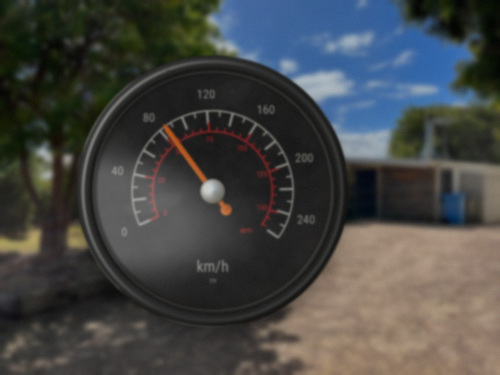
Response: 85
